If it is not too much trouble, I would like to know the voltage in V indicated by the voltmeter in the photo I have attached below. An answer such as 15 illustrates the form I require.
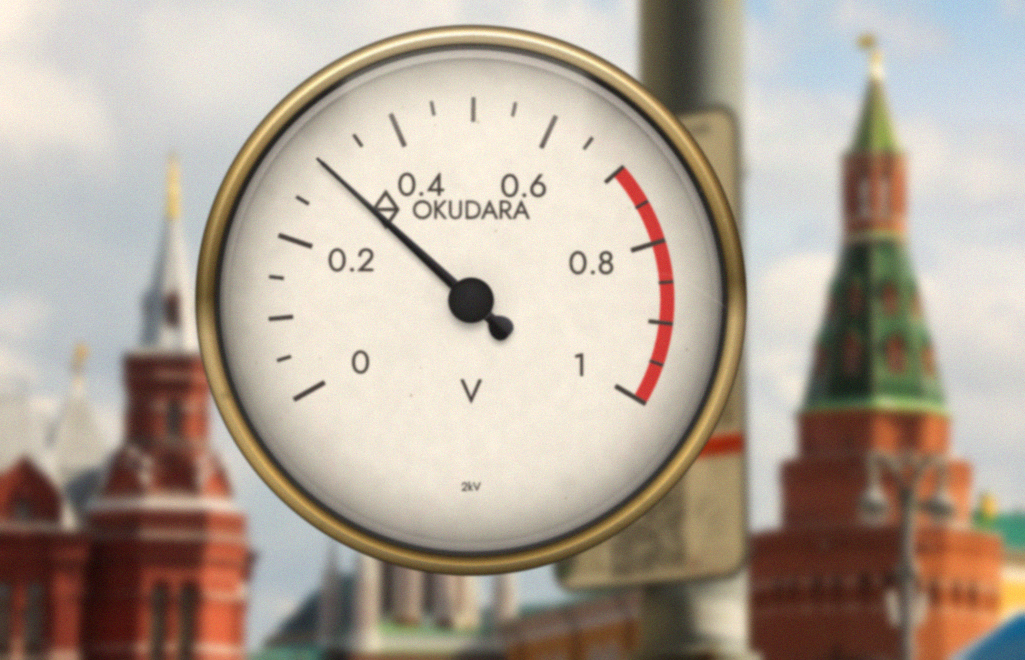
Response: 0.3
